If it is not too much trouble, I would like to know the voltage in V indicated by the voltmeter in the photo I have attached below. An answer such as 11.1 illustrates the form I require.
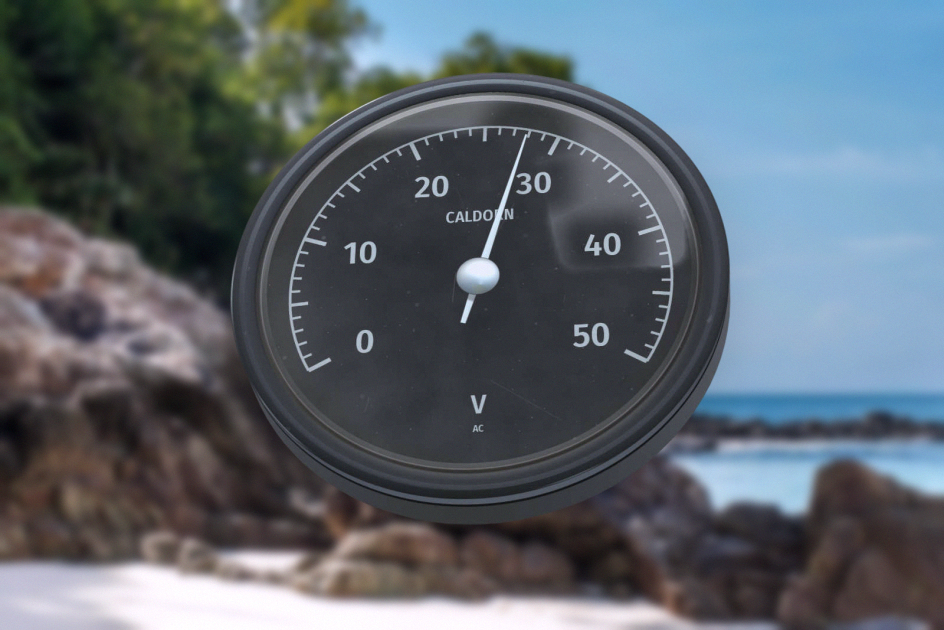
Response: 28
